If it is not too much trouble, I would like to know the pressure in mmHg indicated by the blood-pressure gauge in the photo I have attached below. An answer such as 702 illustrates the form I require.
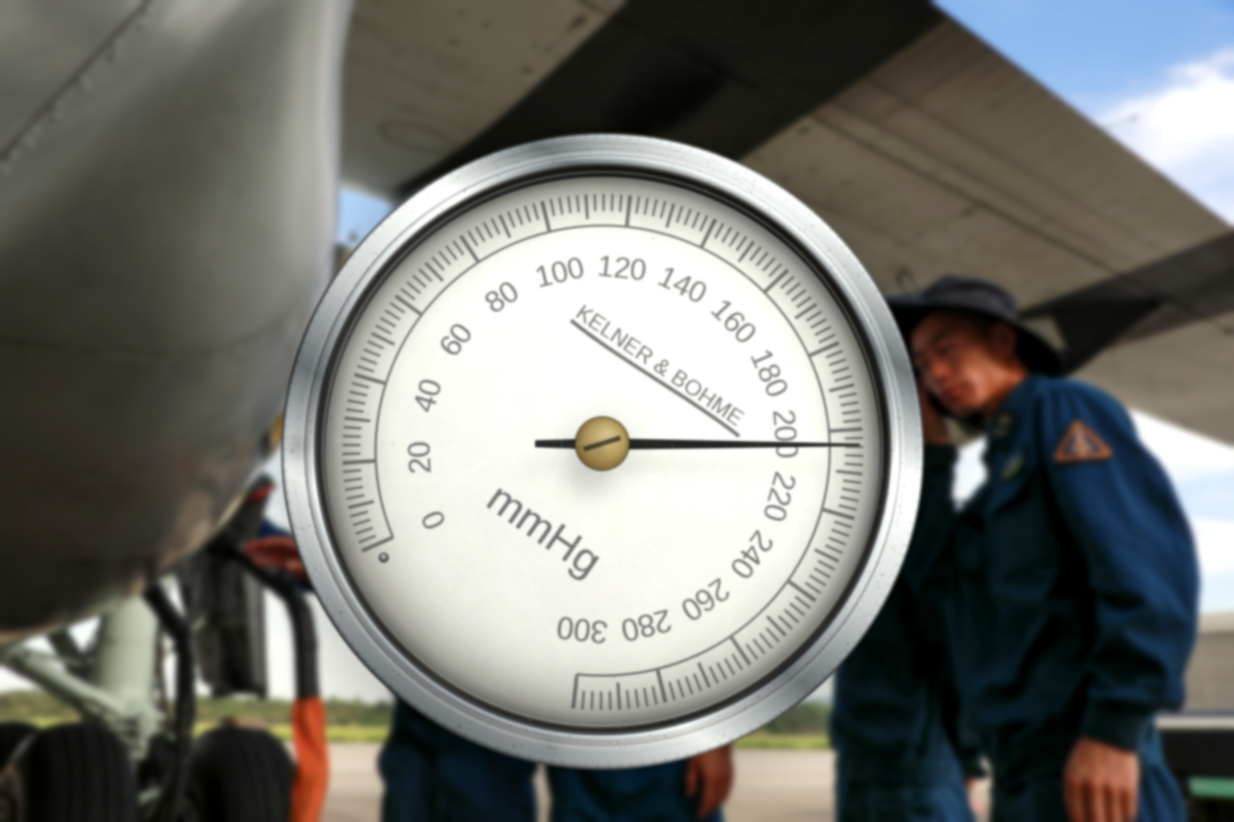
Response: 204
